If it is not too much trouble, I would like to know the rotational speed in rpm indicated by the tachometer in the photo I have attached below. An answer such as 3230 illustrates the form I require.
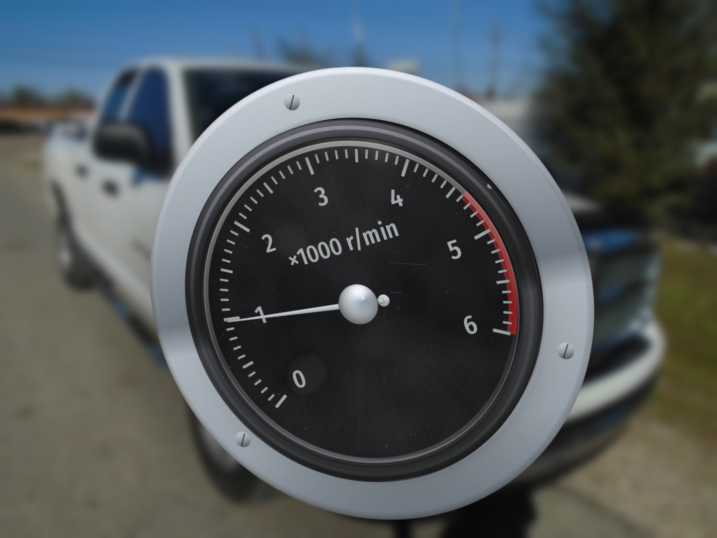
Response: 1000
